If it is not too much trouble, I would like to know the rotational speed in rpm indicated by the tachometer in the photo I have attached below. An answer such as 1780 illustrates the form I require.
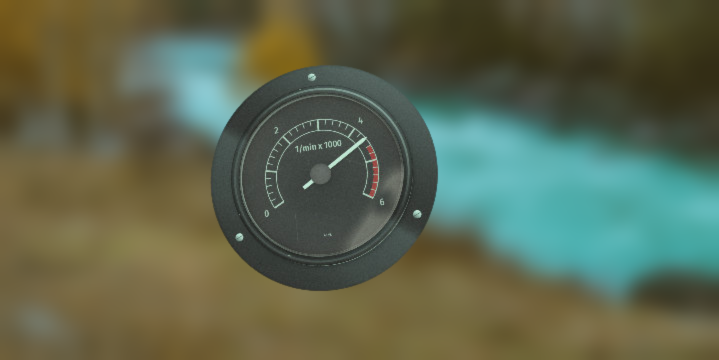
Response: 4400
